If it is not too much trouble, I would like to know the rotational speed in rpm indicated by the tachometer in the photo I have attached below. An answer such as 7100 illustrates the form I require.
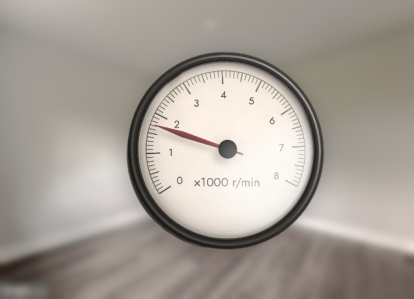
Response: 1700
